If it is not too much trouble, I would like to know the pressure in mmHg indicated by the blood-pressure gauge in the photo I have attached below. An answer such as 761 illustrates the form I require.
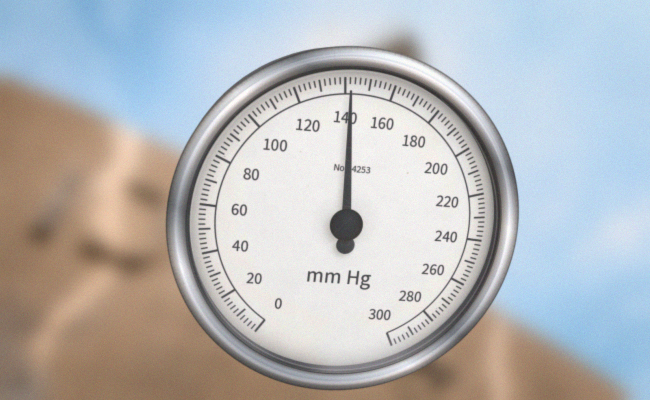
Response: 142
